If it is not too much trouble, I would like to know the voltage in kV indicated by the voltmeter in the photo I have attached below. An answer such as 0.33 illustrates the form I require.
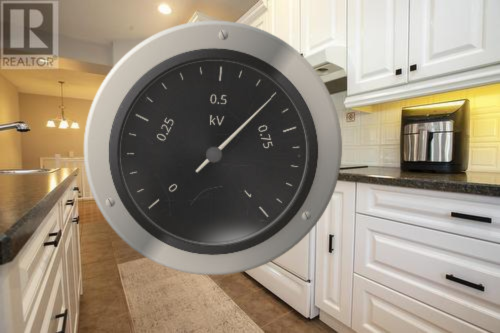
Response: 0.65
